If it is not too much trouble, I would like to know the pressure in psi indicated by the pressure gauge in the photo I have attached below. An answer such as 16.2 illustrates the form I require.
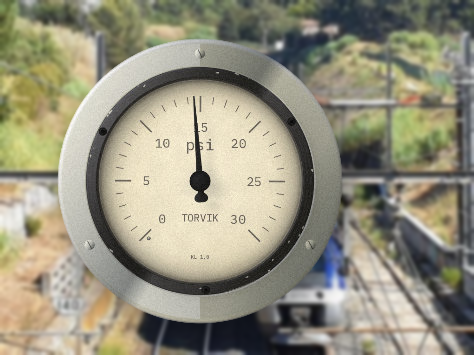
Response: 14.5
